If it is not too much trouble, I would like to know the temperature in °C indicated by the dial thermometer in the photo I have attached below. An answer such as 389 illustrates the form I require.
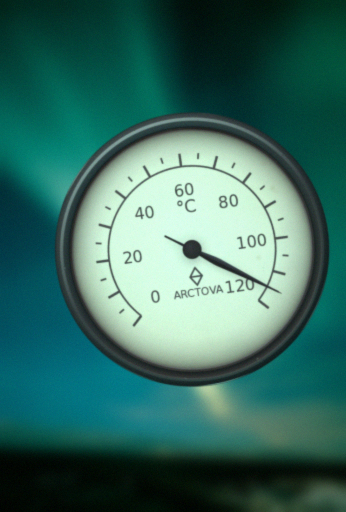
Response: 115
